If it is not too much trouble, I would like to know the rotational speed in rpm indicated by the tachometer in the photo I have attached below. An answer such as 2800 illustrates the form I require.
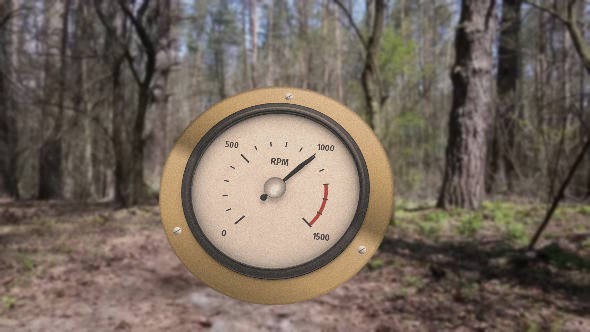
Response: 1000
